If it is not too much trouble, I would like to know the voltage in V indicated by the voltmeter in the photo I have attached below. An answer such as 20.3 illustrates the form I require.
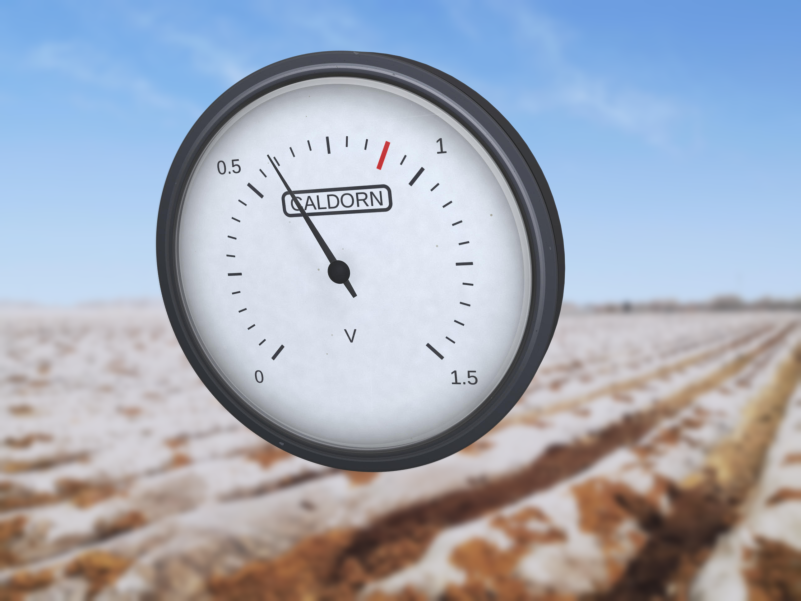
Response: 0.6
